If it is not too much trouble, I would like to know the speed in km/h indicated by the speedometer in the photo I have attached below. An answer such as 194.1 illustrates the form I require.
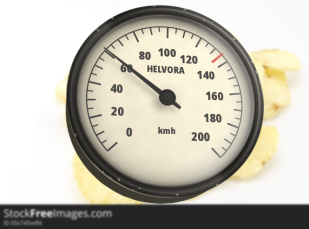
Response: 60
